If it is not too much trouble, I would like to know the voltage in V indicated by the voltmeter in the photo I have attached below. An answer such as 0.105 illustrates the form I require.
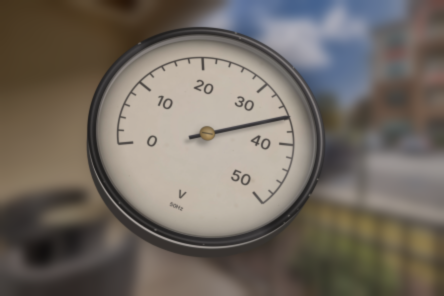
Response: 36
